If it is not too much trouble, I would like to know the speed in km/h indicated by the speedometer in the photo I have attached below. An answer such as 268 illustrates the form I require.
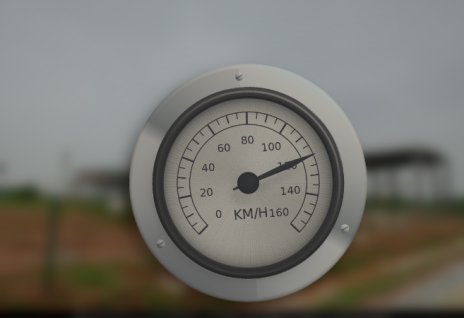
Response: 120
